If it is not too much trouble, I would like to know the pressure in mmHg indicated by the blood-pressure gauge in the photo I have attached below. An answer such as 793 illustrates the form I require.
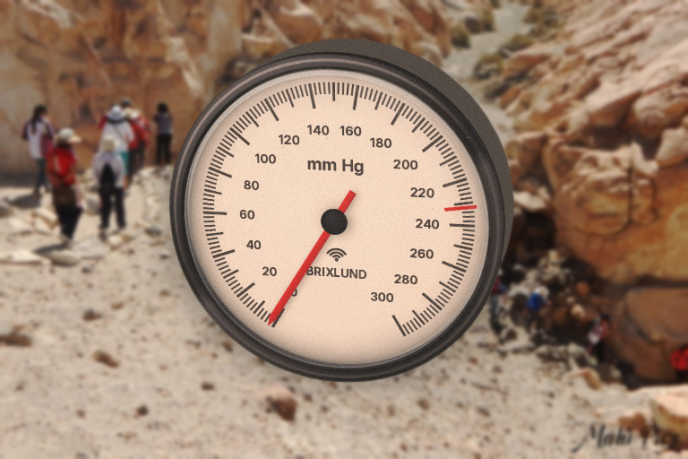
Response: 2
